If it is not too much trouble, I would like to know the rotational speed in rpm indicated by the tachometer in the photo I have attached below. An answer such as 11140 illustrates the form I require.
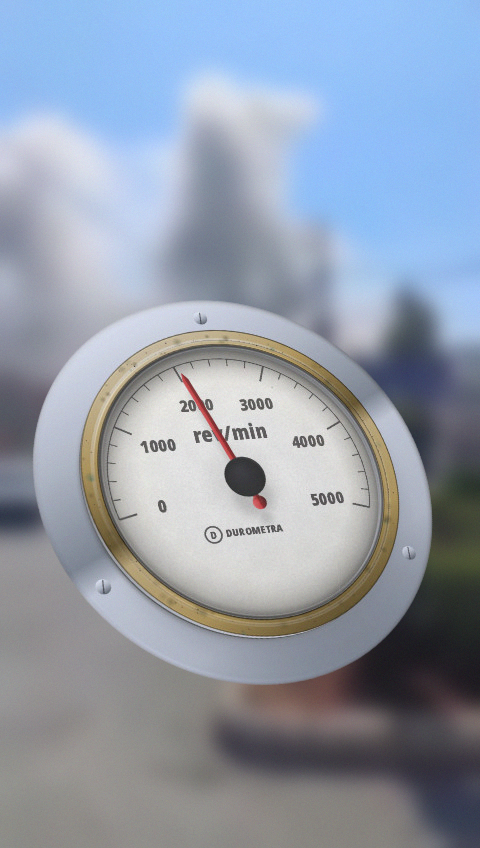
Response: 2000
